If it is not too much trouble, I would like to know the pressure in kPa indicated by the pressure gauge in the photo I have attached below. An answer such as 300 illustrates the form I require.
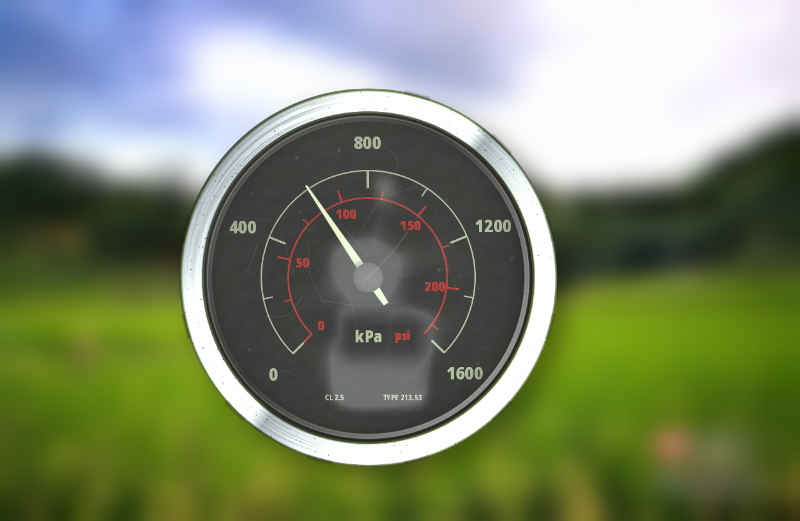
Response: 600
